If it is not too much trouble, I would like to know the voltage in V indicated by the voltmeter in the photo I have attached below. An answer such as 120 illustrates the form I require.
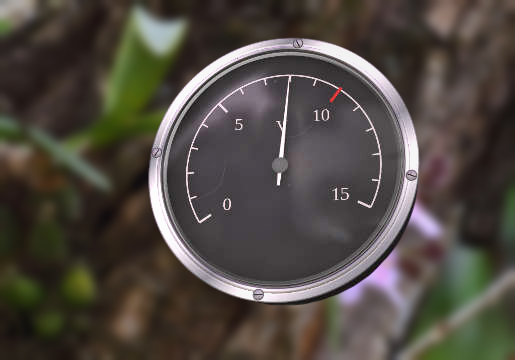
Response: 8
